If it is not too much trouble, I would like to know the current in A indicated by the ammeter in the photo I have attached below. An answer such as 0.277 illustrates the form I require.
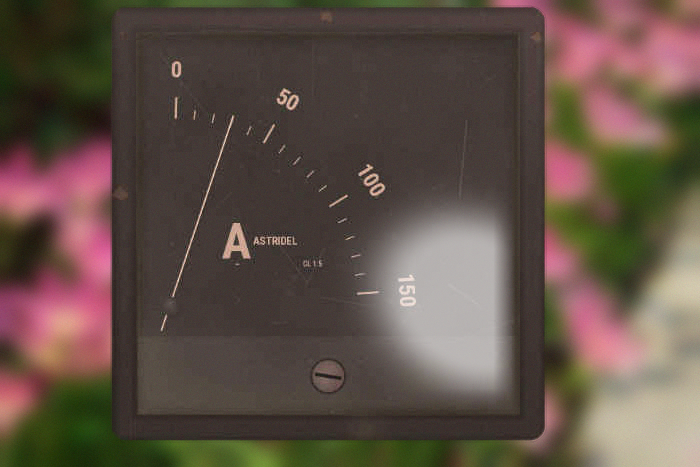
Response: 30
